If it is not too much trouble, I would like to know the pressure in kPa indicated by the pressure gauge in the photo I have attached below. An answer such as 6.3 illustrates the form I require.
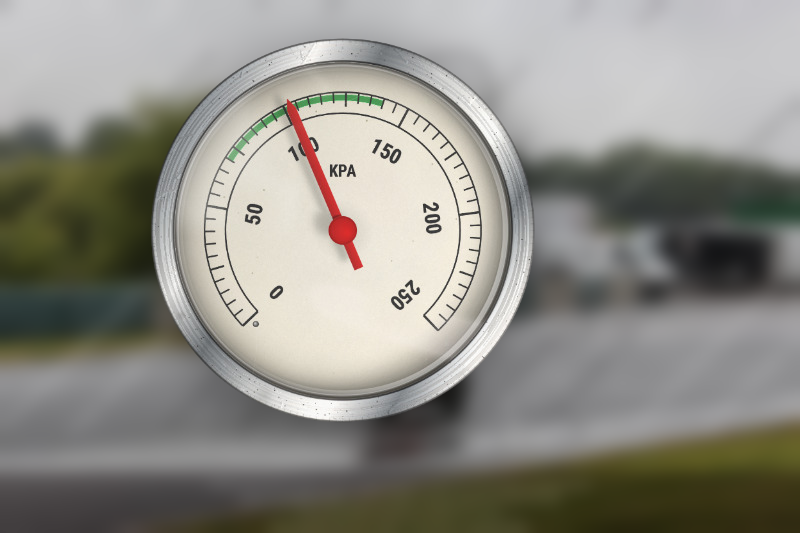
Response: 102.5
